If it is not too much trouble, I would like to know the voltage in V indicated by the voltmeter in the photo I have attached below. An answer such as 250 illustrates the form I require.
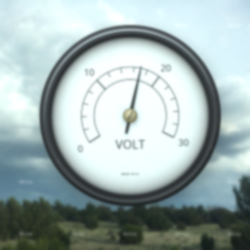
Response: 17
